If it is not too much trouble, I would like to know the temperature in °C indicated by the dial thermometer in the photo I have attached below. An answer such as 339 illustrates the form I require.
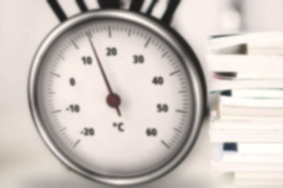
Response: 15
